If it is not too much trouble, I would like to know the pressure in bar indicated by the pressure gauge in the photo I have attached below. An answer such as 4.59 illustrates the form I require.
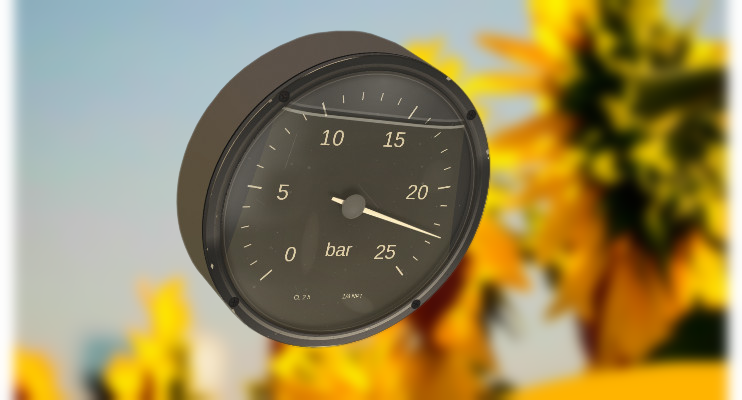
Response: 22.5
